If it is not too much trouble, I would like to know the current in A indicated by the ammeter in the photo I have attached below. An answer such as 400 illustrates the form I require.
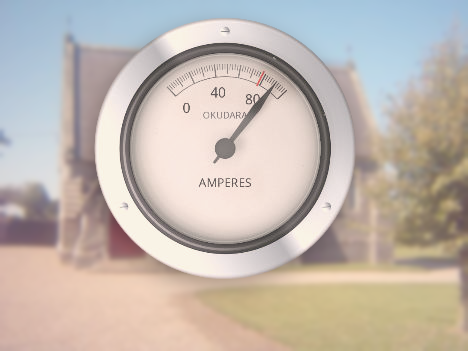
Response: 90
